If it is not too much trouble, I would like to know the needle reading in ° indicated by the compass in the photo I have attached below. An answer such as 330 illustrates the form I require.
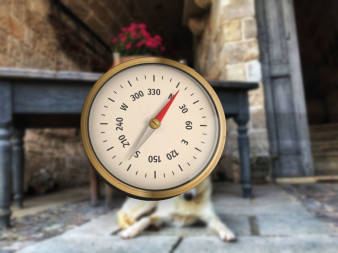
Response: 5
